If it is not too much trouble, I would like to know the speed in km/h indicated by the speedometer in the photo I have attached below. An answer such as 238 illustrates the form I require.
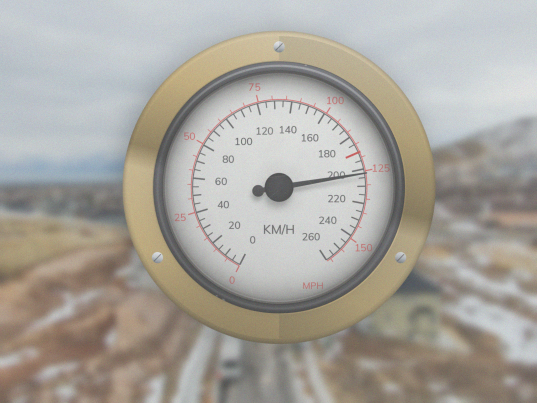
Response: 202.5
